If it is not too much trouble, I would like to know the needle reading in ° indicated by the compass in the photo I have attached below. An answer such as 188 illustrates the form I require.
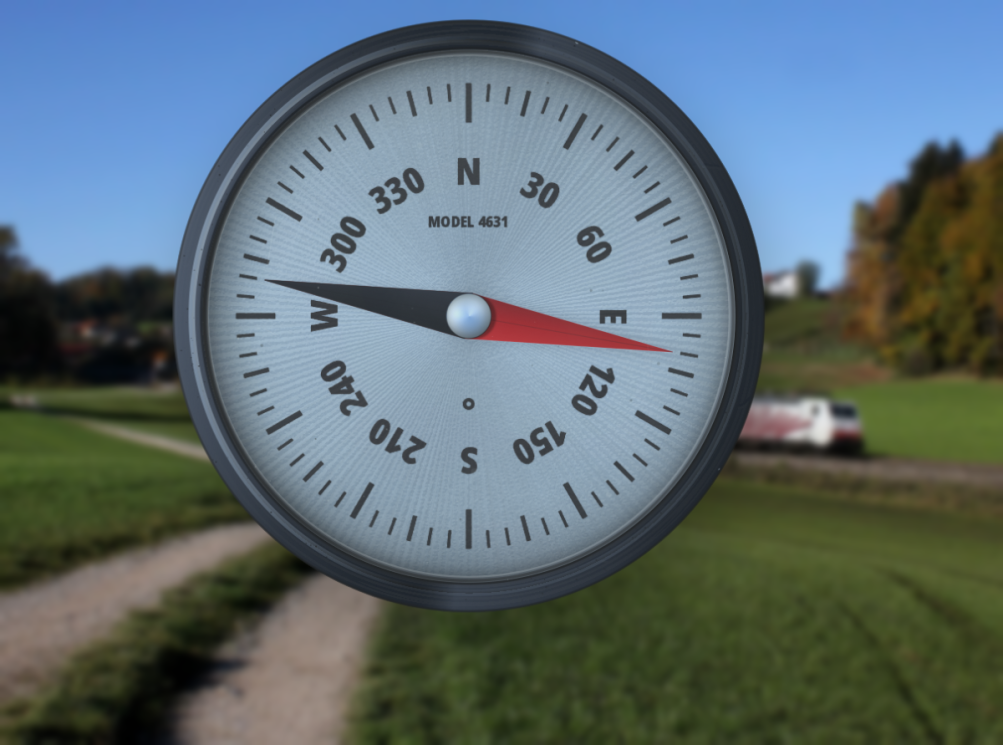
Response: 100
